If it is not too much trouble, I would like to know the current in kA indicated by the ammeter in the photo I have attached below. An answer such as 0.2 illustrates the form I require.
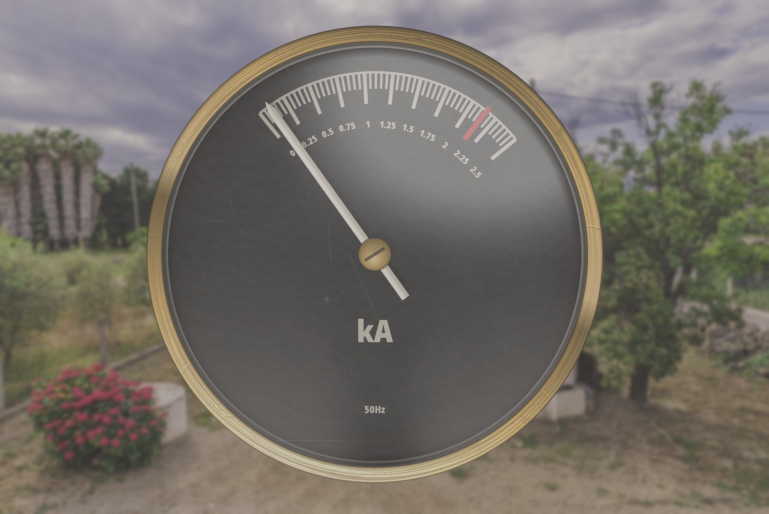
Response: 0.1
